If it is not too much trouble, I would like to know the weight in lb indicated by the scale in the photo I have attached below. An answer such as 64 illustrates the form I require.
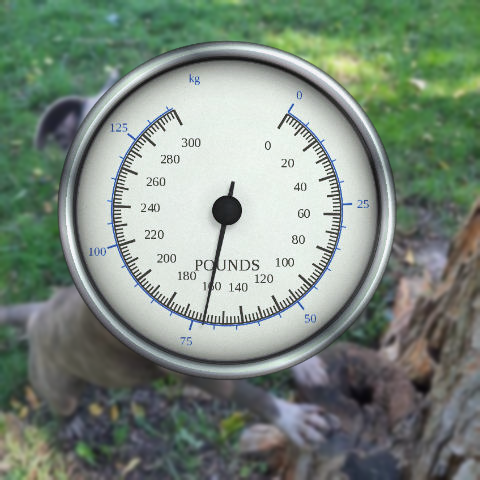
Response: 160
